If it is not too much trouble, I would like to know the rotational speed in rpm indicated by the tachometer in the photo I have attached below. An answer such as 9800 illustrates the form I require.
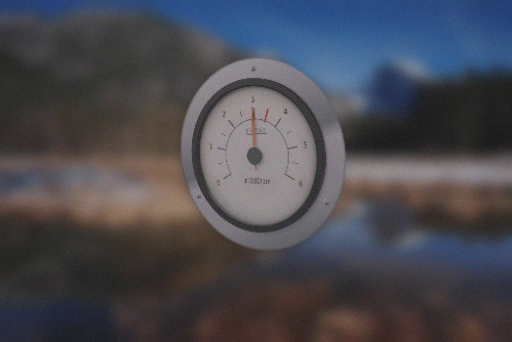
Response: 3000
